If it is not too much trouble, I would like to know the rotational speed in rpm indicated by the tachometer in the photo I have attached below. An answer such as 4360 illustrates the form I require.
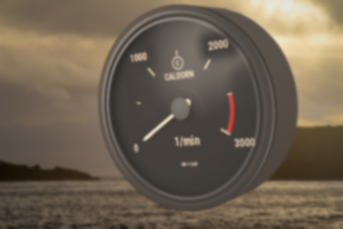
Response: 0
